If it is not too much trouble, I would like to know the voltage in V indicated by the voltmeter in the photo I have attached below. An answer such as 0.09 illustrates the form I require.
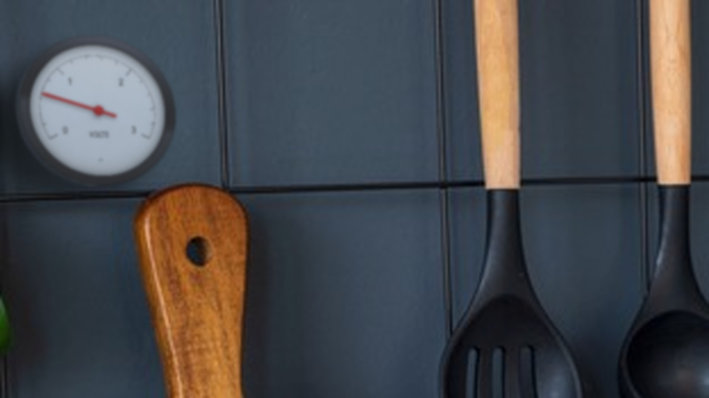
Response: 0.6
